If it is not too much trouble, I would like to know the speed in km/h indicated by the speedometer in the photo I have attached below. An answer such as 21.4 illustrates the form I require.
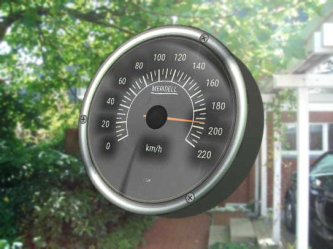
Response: 195
